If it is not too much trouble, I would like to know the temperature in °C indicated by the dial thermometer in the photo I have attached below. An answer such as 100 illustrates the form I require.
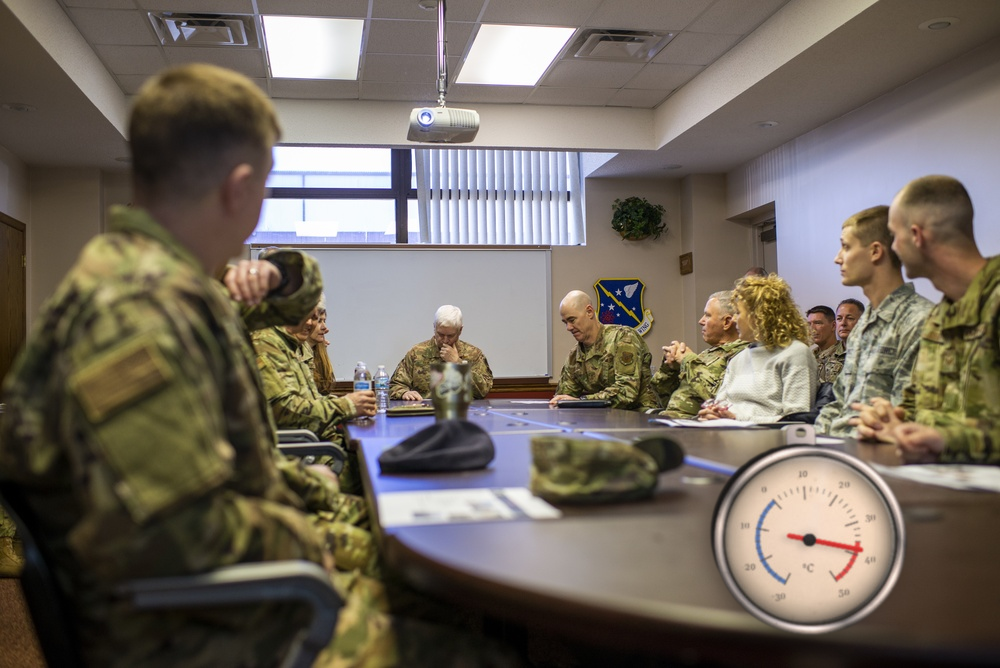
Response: 38
